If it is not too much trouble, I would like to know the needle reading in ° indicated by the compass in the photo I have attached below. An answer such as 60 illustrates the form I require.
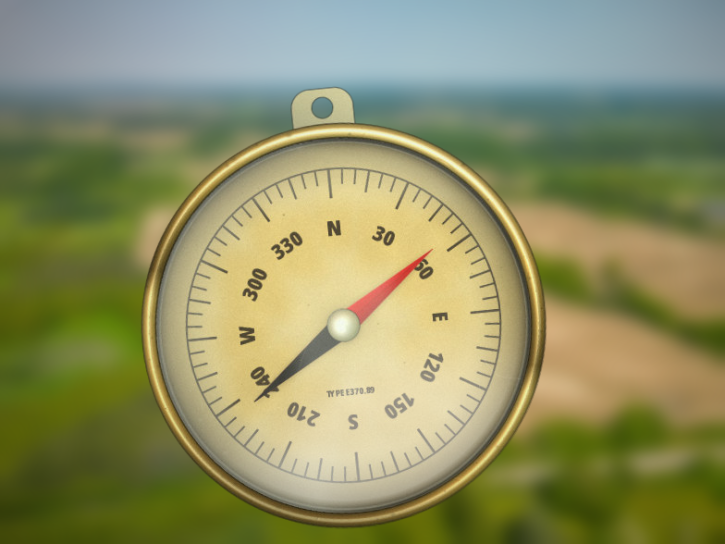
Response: 55
